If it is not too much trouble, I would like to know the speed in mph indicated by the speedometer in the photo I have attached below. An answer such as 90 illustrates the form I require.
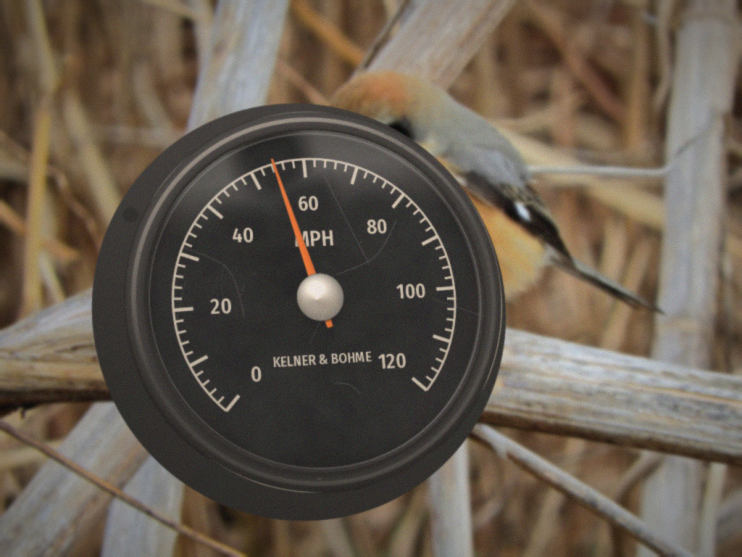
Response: 54
